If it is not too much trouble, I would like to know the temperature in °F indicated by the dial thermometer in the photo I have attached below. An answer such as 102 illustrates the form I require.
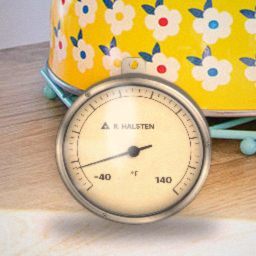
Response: -24
